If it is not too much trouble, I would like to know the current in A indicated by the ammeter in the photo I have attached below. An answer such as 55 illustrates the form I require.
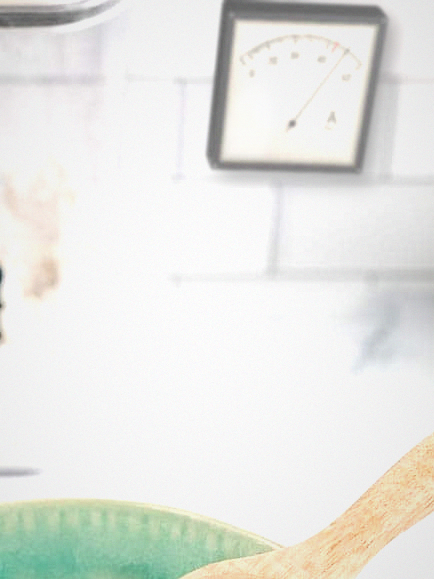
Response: 45
